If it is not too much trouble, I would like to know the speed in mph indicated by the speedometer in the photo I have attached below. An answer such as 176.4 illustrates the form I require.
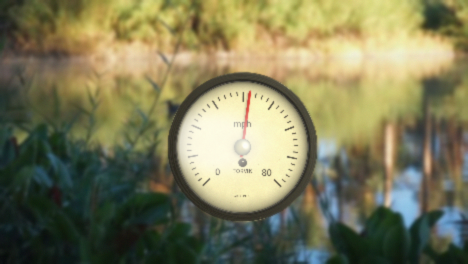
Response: 42
